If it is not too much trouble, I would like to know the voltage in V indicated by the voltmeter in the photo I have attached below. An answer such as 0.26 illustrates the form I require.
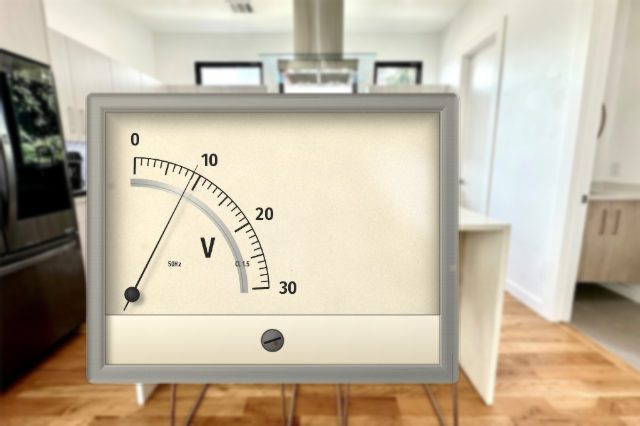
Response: 9
